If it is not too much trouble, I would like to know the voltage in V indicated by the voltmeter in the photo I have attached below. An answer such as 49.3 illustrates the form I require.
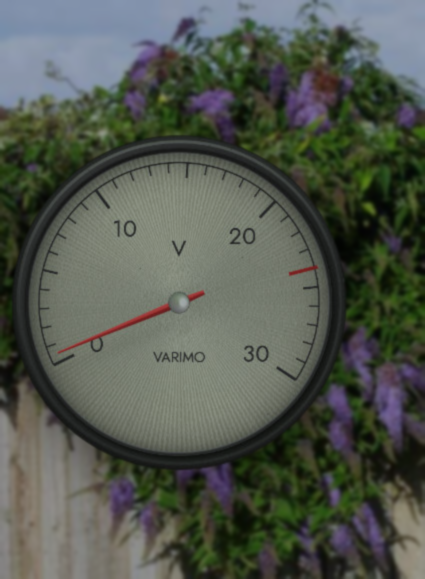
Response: 0.5
